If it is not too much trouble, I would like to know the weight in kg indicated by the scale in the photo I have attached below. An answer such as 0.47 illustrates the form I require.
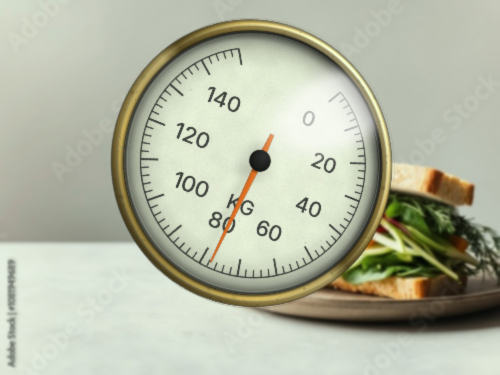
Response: 78
